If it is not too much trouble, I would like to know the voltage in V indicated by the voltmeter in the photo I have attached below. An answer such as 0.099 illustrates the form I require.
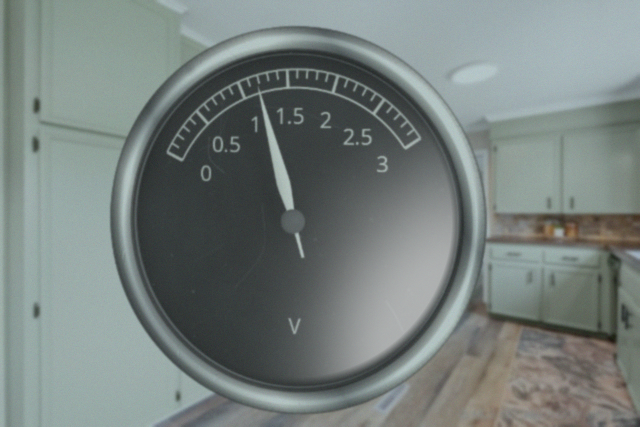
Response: 1.2
